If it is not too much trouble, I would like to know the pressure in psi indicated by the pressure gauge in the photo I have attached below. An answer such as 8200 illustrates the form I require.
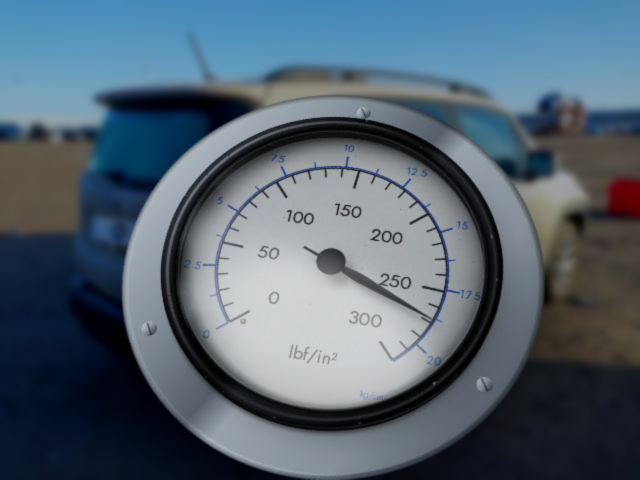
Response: 270
